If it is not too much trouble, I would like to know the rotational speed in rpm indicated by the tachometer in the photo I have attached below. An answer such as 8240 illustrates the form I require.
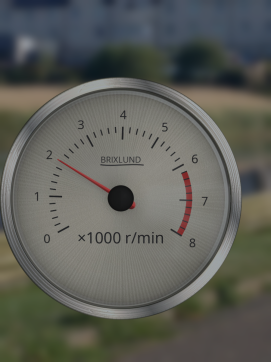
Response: 2000
